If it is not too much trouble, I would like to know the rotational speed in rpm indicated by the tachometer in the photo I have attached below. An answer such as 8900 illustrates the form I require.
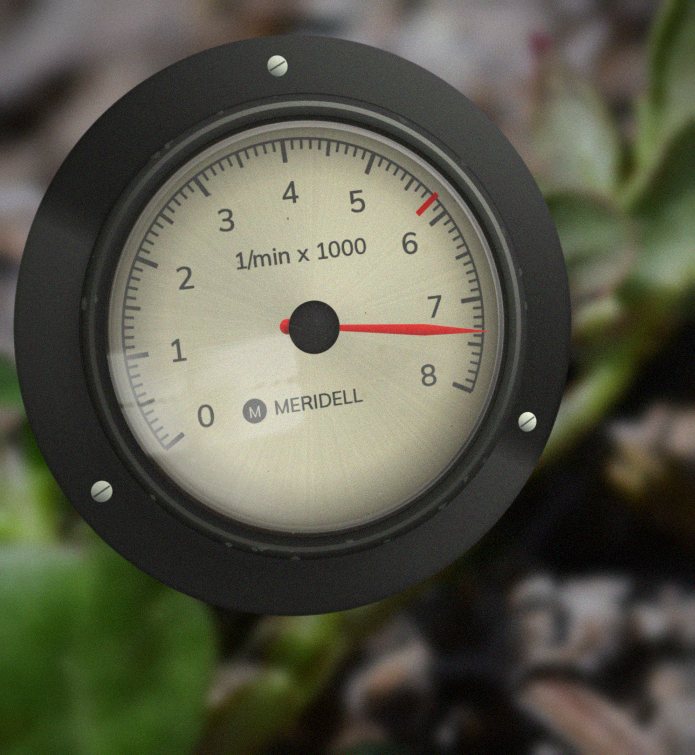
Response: 7350
